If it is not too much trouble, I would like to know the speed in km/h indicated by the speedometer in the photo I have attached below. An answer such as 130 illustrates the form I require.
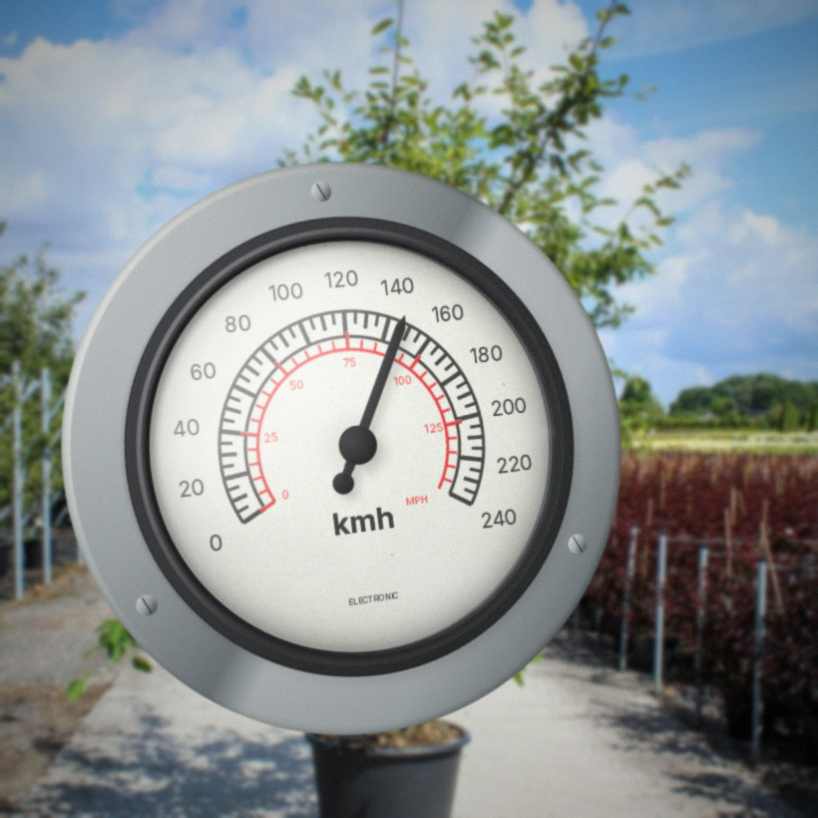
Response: 145
